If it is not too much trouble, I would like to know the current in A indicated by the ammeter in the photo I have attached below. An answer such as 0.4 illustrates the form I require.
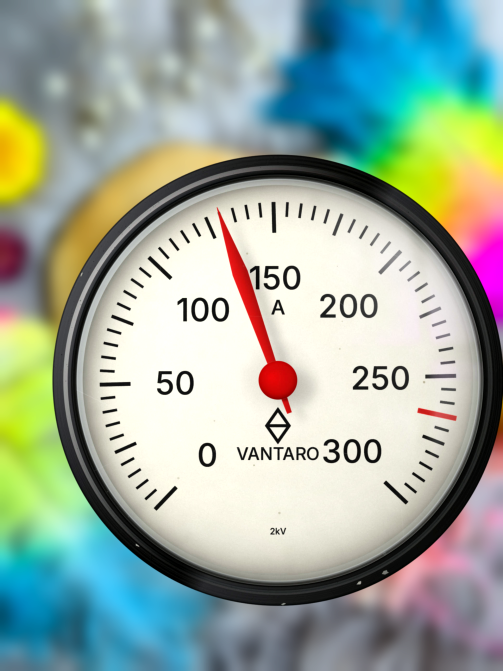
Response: 130
